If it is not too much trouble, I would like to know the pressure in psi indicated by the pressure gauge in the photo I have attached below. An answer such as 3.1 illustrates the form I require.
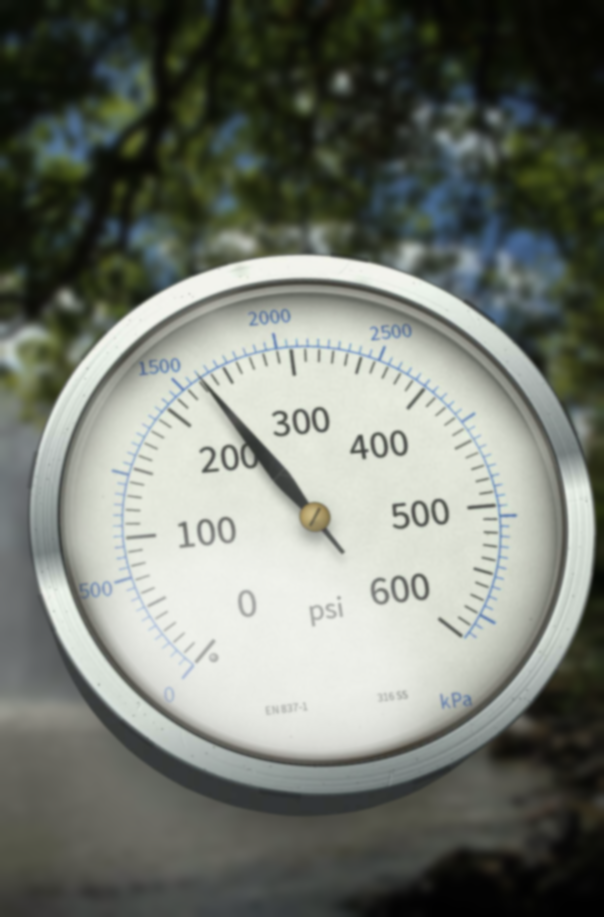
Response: 230
